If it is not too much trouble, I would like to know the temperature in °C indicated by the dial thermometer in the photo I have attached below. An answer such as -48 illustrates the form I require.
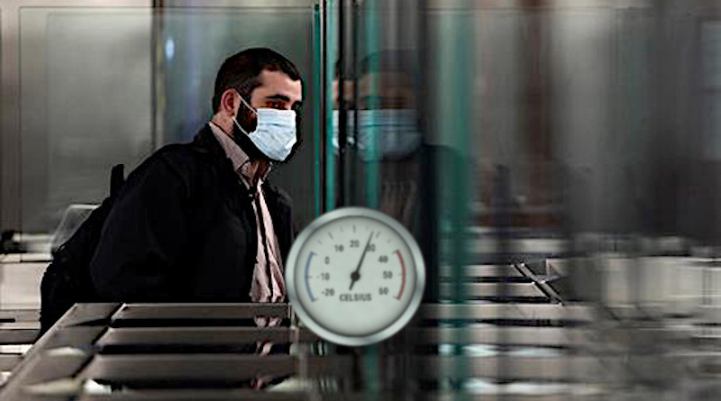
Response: 27.5
